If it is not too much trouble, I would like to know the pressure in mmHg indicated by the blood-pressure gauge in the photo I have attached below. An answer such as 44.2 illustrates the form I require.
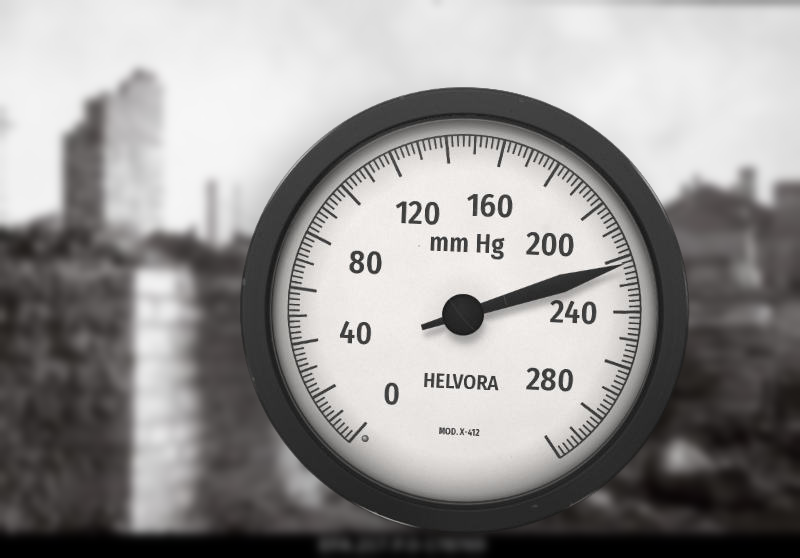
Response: 222
